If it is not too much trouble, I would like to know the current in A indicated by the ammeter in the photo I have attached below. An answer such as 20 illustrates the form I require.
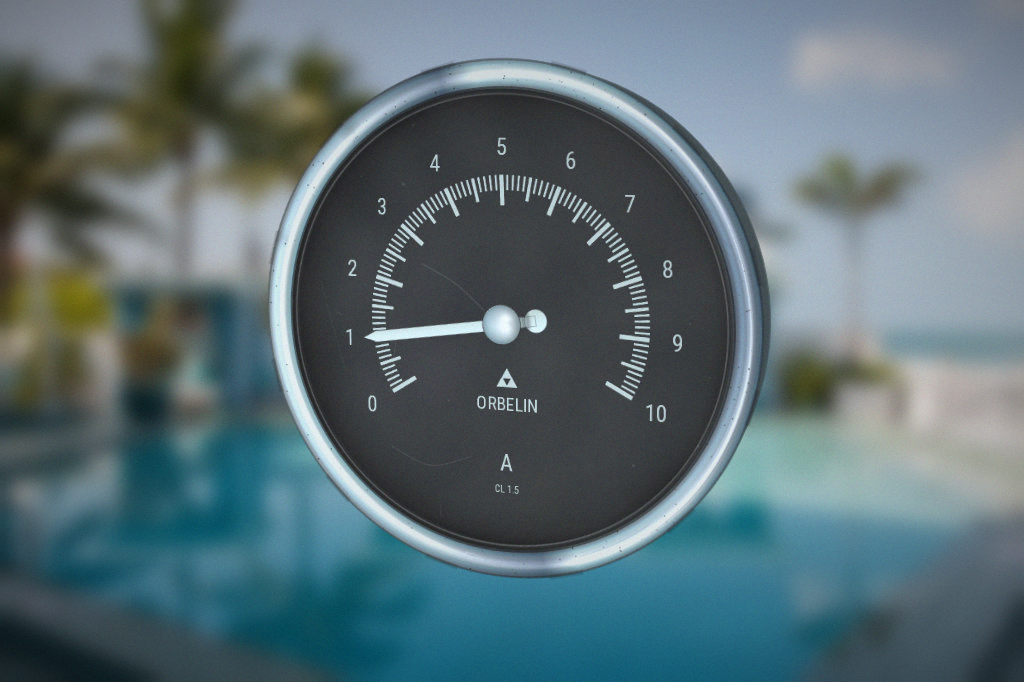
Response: 1
